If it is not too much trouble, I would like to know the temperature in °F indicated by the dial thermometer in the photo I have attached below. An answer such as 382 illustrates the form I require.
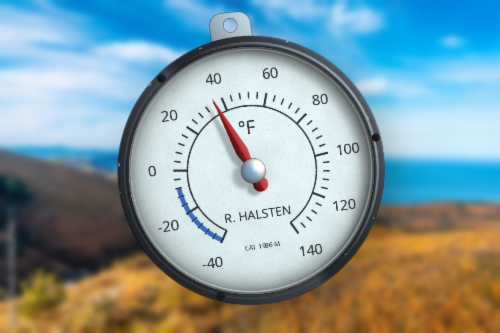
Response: 36
